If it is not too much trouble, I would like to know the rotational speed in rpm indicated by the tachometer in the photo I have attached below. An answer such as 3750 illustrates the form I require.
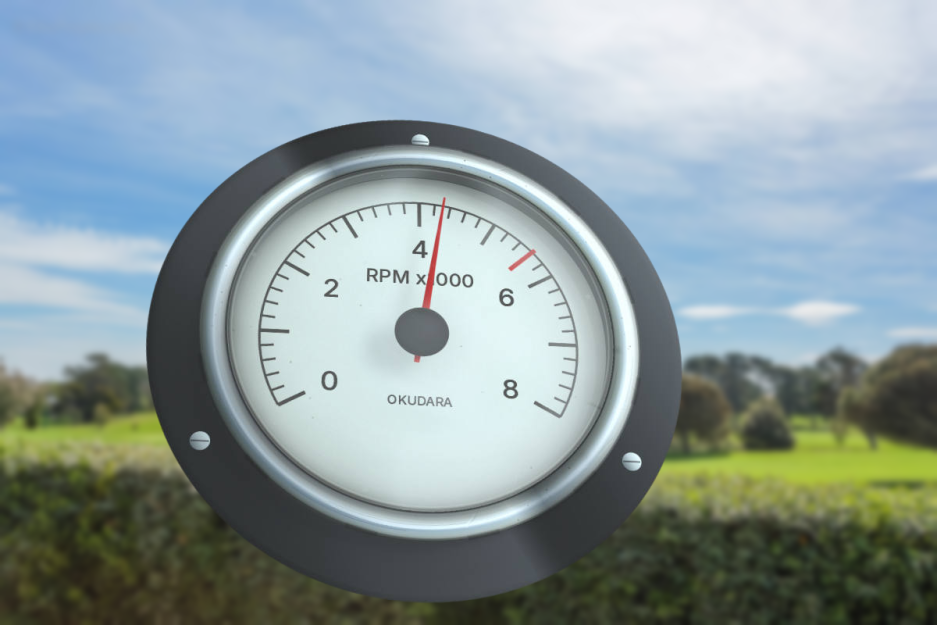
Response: 4300
